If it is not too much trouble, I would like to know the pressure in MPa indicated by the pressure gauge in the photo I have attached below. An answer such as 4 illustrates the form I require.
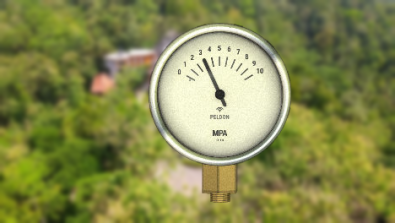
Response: 3
